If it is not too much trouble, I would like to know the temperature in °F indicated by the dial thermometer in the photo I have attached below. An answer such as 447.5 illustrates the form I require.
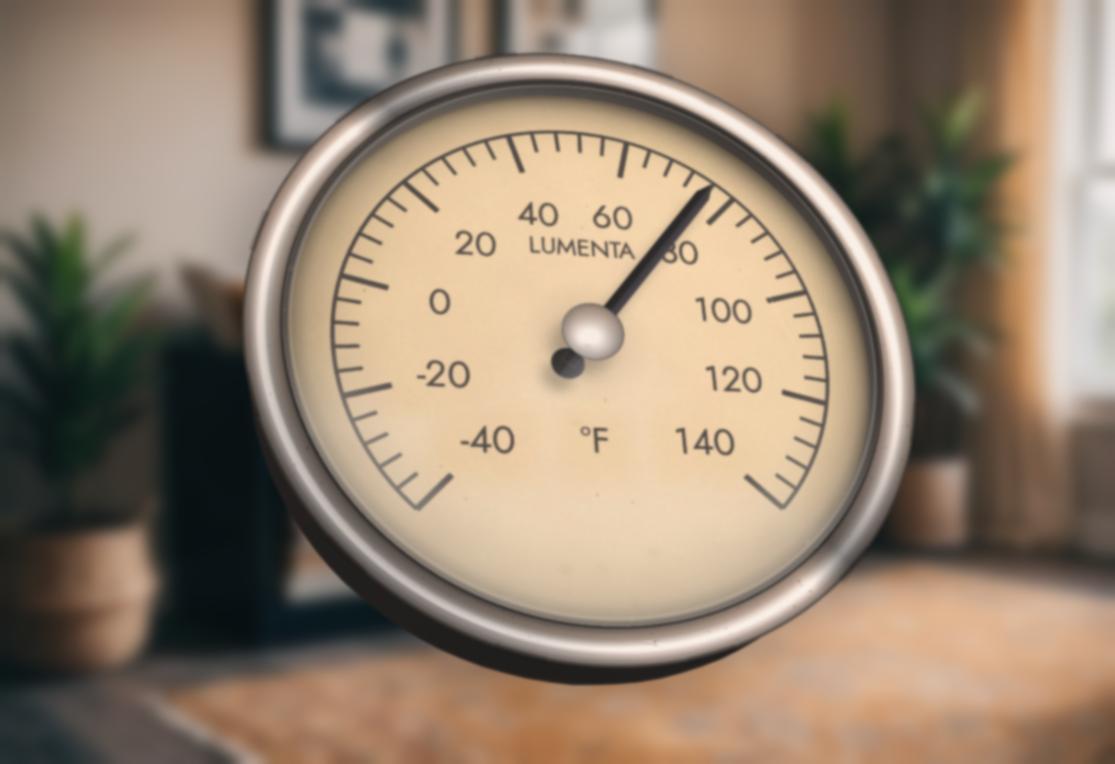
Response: 76
